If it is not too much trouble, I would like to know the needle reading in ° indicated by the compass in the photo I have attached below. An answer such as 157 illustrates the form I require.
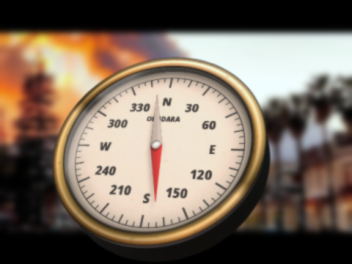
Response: 170
